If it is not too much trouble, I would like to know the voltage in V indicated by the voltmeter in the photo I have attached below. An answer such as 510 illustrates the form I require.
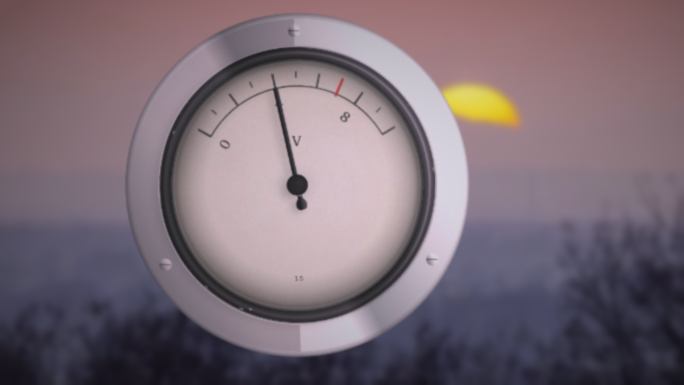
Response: 4
